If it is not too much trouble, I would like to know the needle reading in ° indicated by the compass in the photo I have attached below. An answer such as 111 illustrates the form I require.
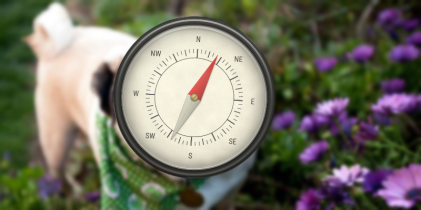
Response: 25
